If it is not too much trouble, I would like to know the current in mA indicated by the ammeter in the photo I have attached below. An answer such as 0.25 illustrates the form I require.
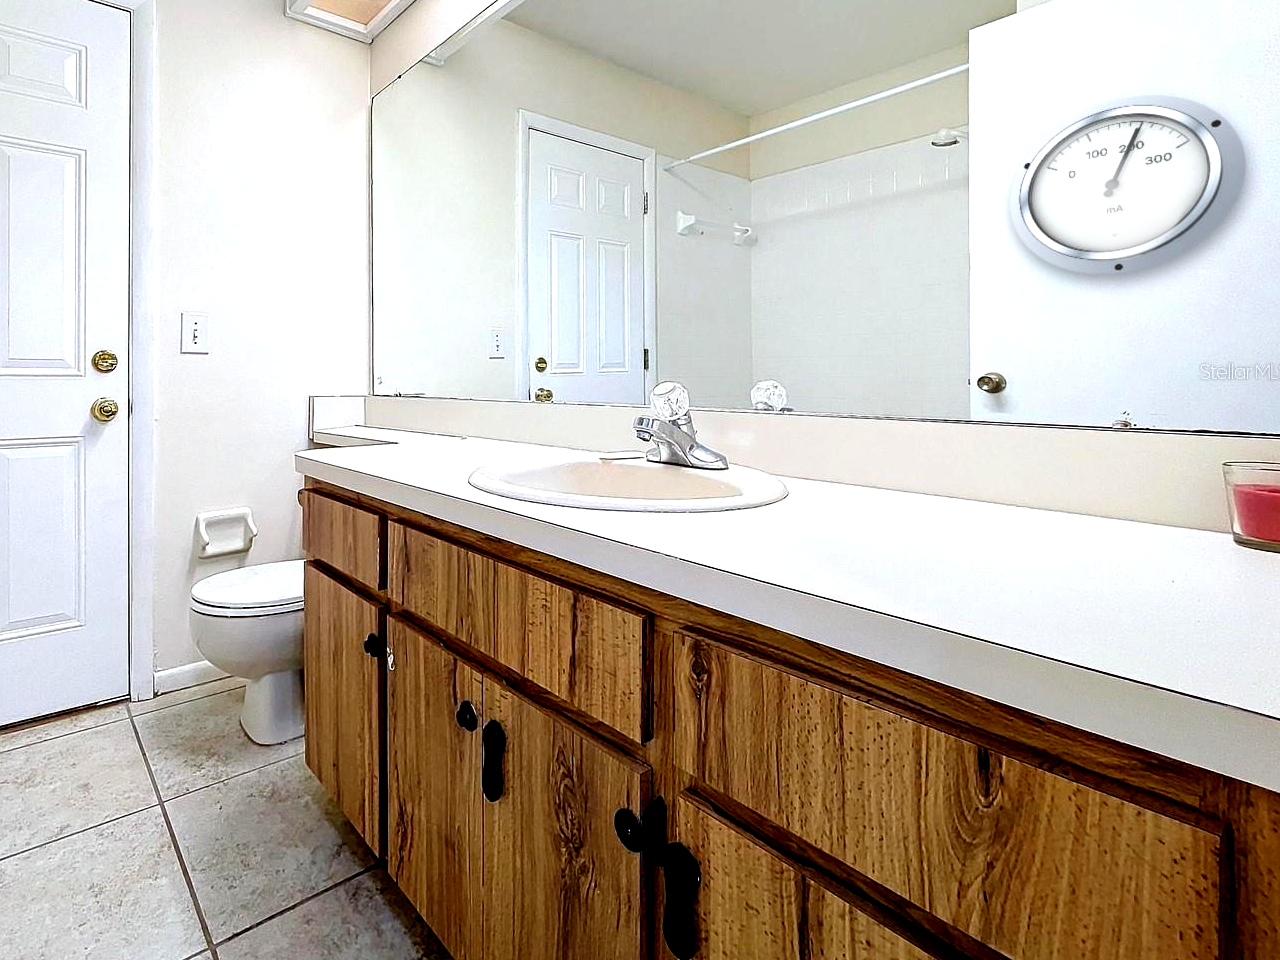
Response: 200
